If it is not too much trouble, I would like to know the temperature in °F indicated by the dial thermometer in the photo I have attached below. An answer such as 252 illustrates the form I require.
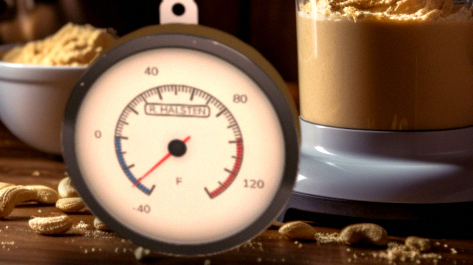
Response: -30
